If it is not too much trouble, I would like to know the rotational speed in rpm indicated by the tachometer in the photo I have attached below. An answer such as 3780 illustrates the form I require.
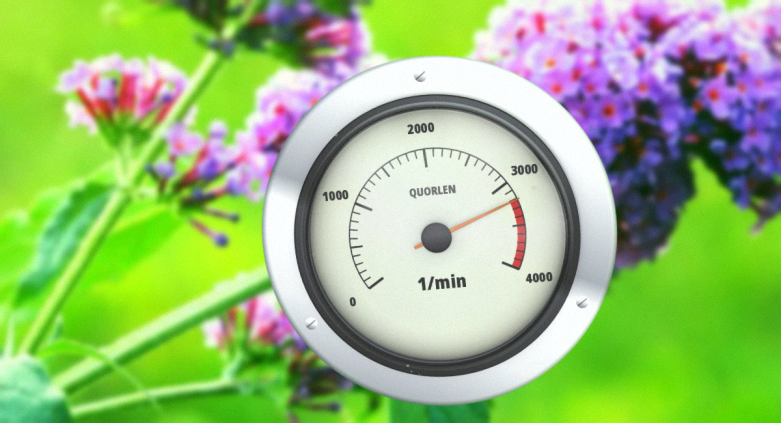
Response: 3200
